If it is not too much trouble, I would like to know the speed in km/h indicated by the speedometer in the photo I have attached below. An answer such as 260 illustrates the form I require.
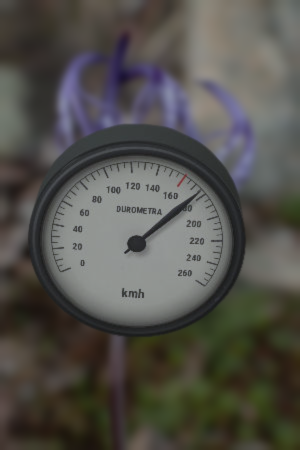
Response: 175
